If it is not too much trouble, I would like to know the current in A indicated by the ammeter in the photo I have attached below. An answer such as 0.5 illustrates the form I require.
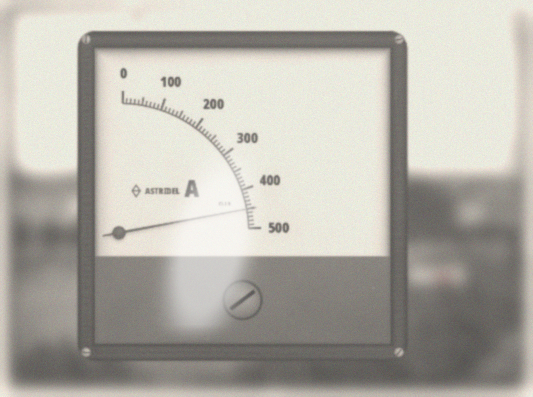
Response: 450
